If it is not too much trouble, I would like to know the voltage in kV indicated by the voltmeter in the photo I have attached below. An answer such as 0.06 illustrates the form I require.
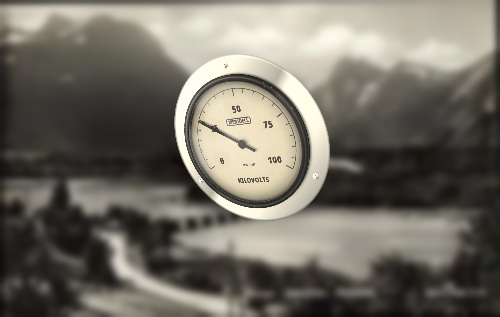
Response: 25
